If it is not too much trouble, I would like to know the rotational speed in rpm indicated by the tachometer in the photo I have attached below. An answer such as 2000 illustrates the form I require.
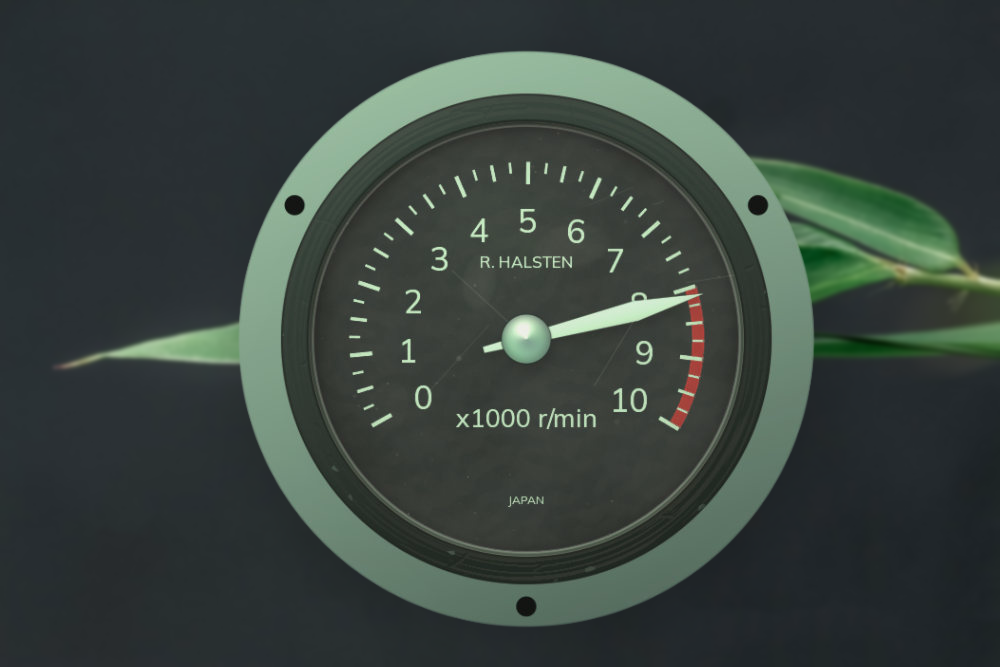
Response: 8125
